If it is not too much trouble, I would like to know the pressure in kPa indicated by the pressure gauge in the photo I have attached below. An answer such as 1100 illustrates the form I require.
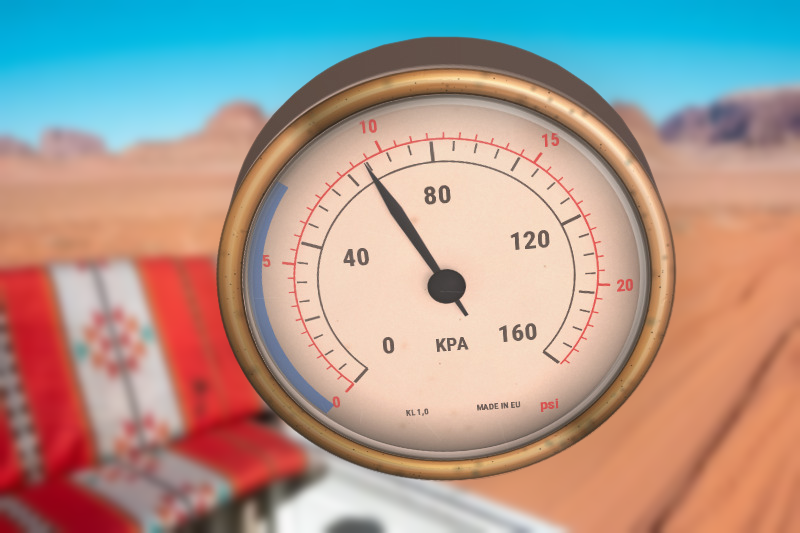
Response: 65
